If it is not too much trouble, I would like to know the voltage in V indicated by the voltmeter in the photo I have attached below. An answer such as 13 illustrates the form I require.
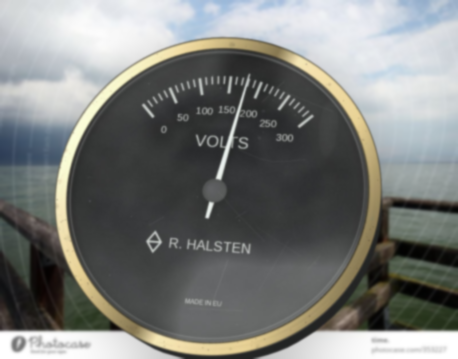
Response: 180
